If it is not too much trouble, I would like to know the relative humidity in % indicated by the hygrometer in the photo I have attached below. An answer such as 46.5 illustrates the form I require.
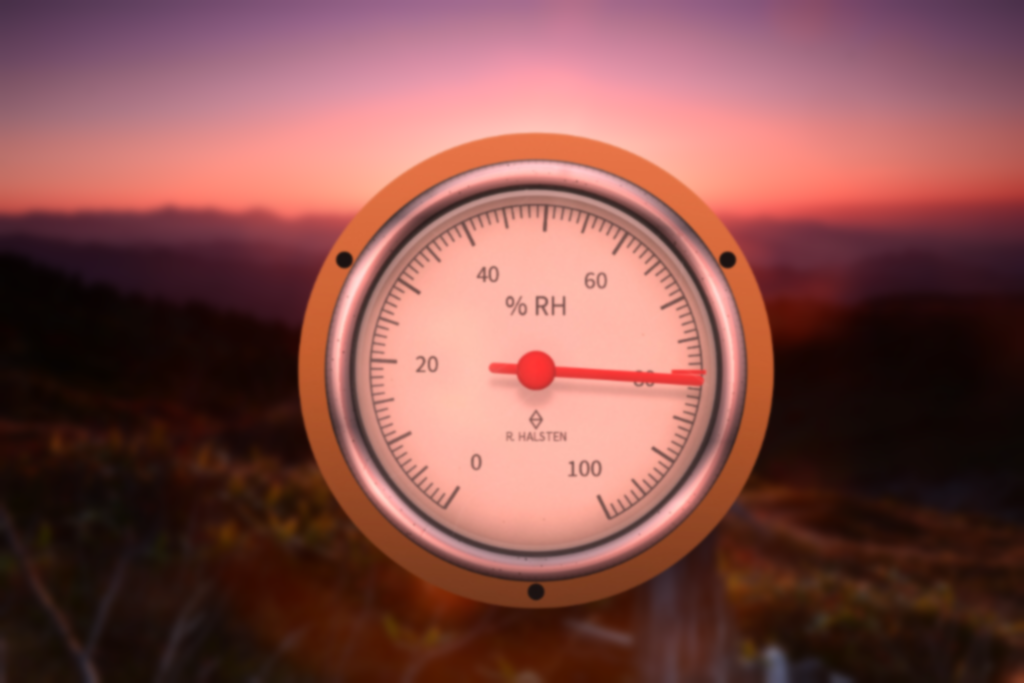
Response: 80
